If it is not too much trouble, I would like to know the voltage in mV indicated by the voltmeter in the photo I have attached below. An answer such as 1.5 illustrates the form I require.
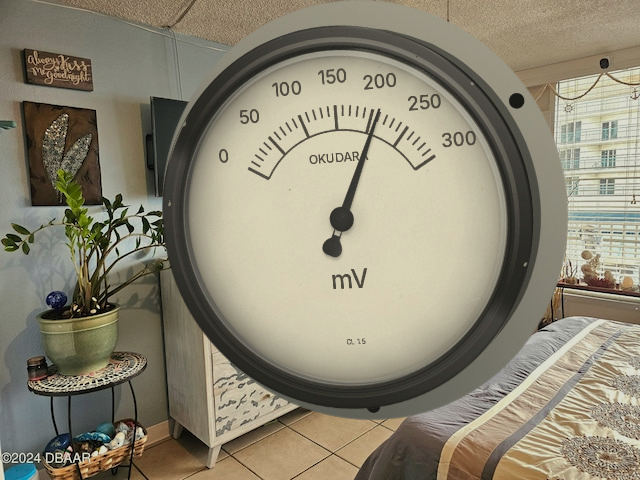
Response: 210
